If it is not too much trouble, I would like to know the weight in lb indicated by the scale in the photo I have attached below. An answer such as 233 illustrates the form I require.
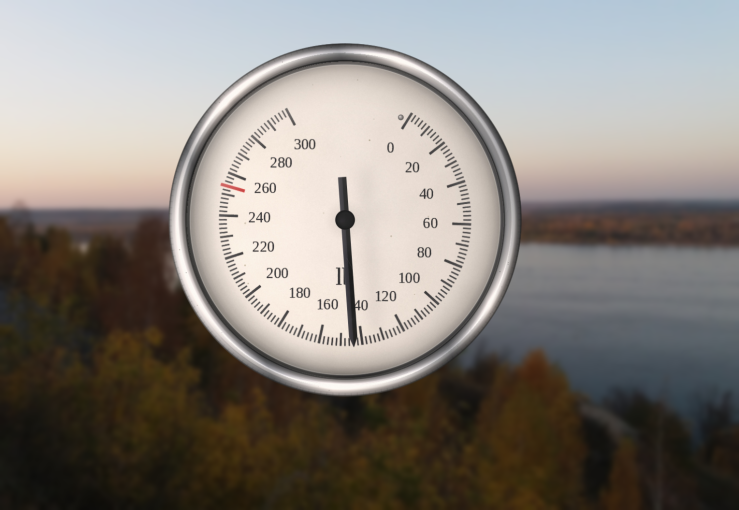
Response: 144
